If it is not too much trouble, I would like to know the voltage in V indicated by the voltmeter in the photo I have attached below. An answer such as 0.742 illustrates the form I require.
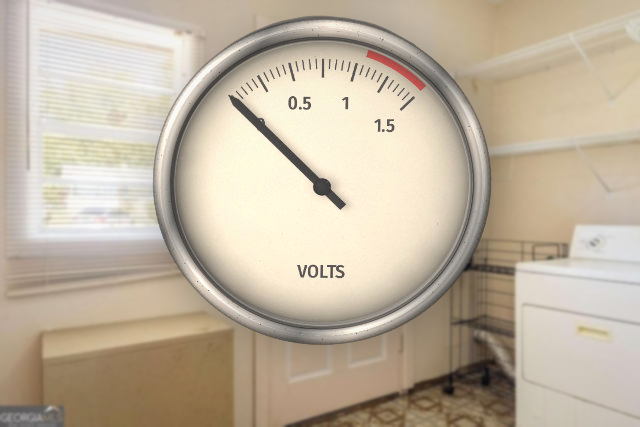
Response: 0
